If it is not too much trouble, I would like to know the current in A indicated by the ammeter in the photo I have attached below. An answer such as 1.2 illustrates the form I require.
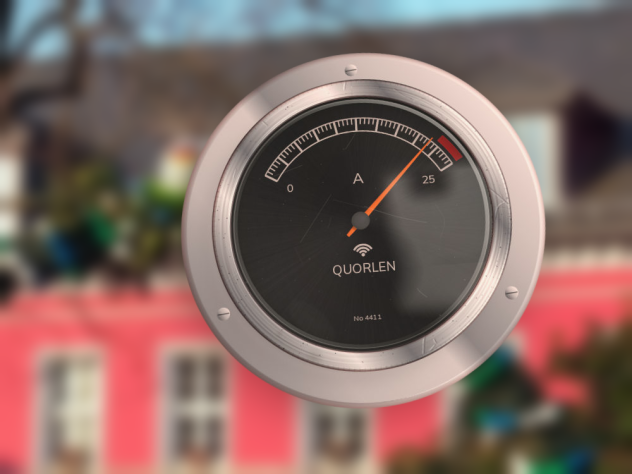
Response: 21.5
